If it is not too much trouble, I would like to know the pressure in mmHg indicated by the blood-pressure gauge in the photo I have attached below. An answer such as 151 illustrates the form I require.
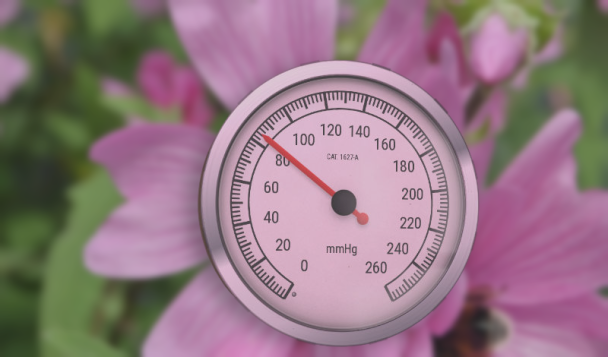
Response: 84
